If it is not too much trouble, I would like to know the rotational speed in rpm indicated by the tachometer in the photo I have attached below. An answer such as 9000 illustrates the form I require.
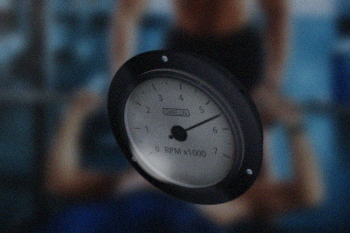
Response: 5500
